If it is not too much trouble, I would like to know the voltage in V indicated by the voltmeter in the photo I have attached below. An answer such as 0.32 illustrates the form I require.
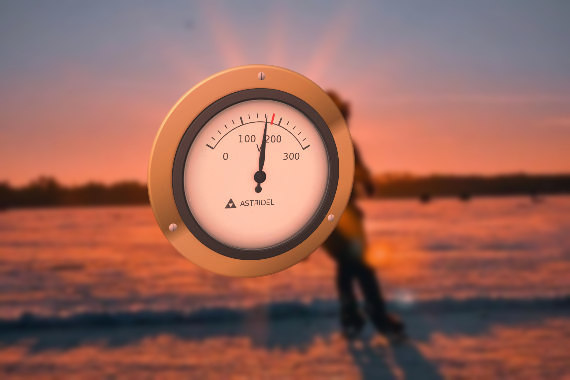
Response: 160
